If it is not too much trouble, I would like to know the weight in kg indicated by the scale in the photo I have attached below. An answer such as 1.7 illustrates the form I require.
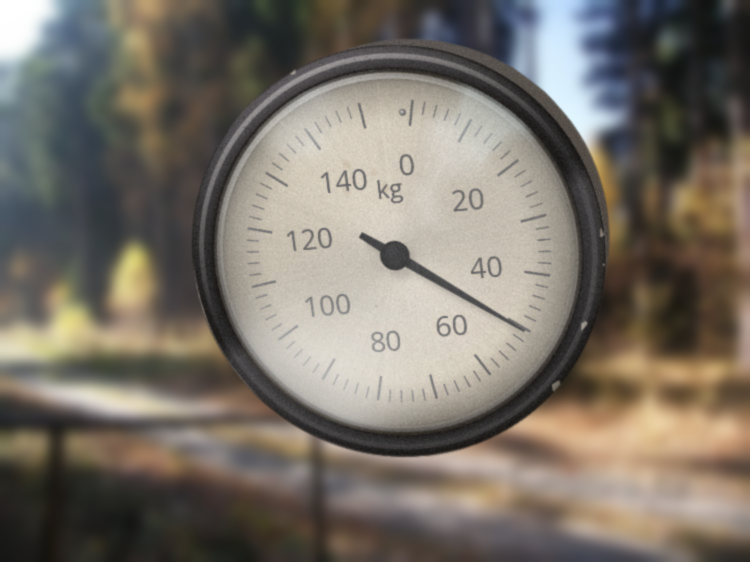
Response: 50
